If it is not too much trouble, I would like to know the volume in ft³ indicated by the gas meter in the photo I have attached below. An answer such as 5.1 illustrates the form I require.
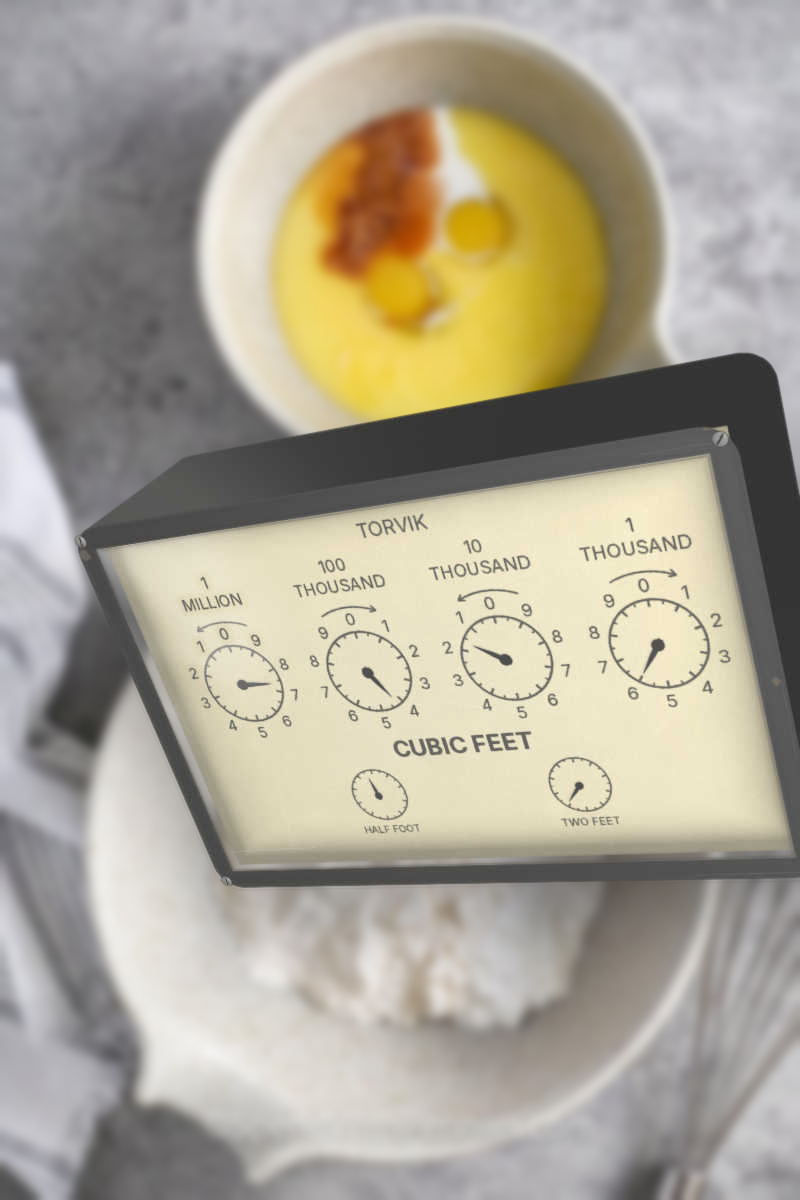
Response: 741600
